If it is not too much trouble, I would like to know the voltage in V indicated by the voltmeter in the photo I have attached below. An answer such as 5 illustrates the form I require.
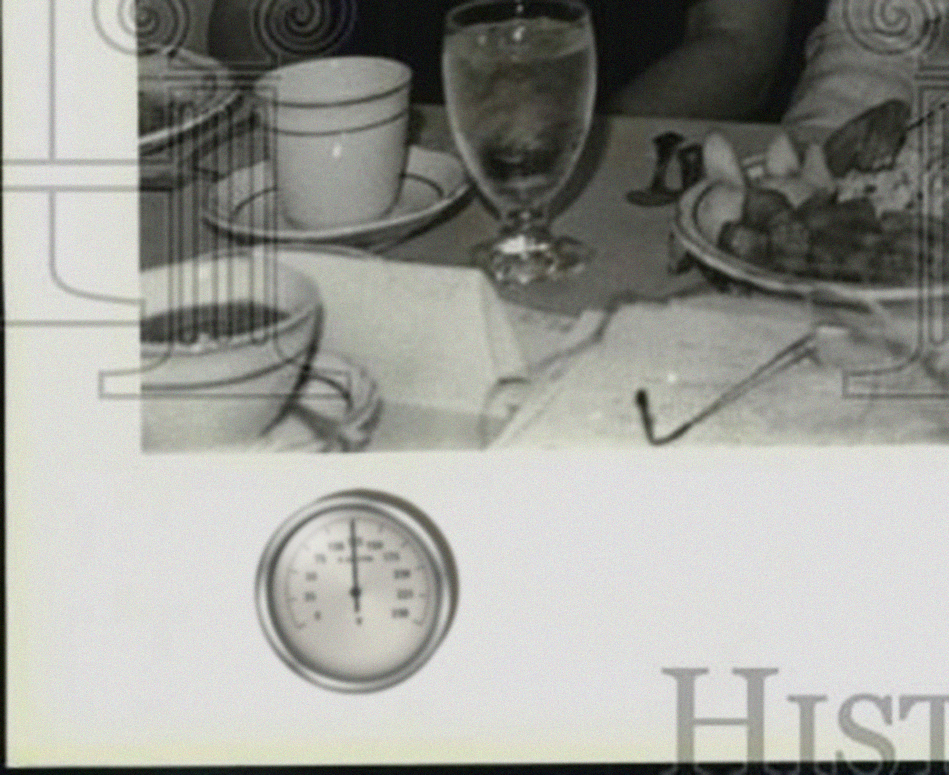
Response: 125
